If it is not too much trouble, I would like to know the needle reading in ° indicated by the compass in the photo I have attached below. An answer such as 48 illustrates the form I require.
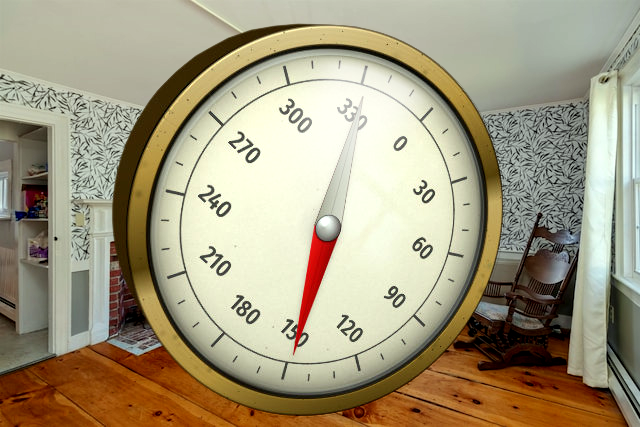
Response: 150
